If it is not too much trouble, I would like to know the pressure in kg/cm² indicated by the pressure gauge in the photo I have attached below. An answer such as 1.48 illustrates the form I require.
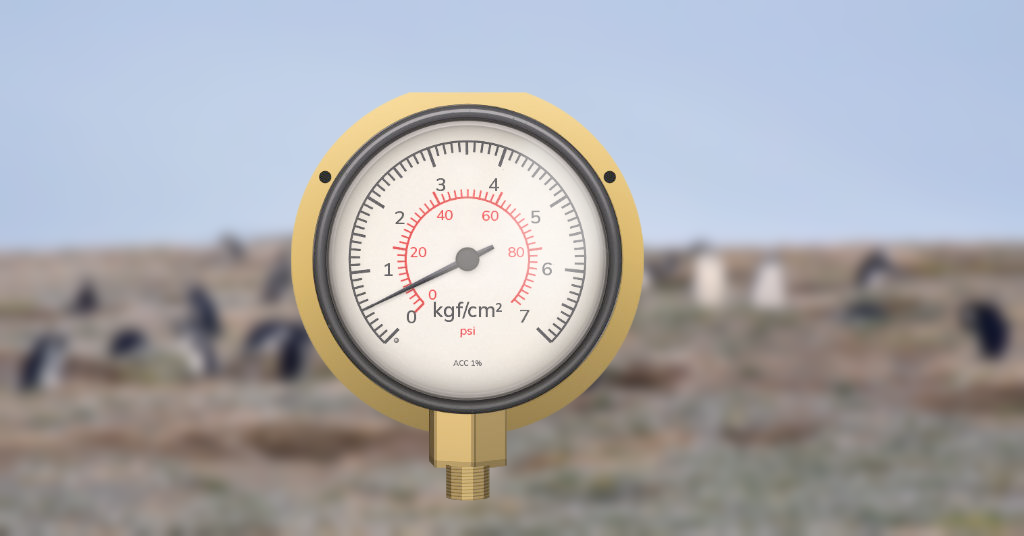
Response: 0.5
